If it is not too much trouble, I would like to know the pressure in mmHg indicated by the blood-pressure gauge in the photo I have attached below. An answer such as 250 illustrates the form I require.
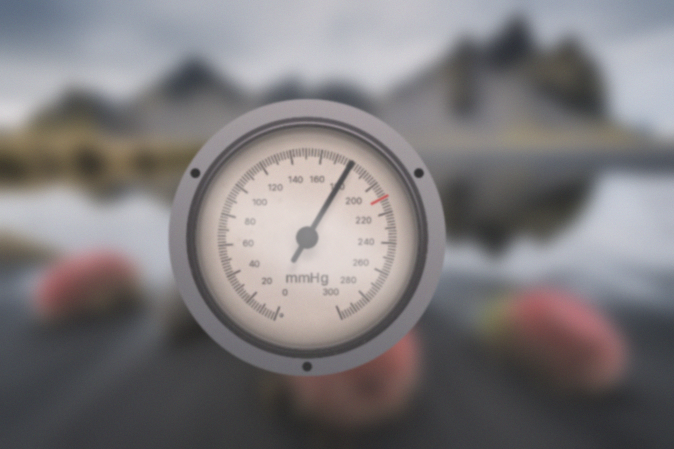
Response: 180
